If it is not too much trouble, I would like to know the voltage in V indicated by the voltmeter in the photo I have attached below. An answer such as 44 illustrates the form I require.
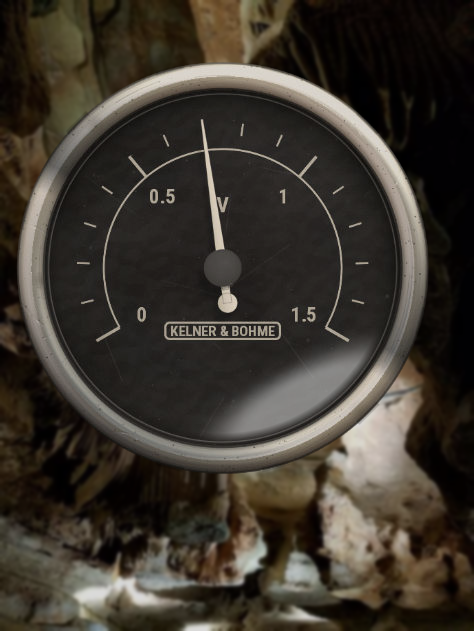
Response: 0.7
